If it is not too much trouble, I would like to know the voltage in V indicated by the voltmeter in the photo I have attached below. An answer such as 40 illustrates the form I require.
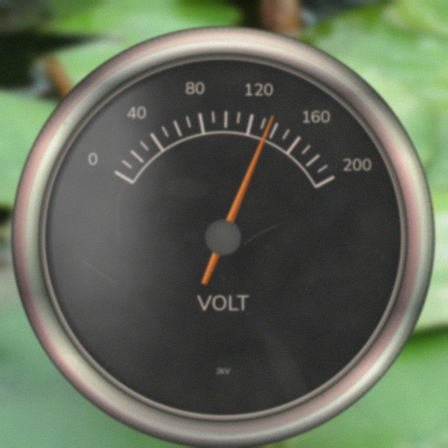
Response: 135
